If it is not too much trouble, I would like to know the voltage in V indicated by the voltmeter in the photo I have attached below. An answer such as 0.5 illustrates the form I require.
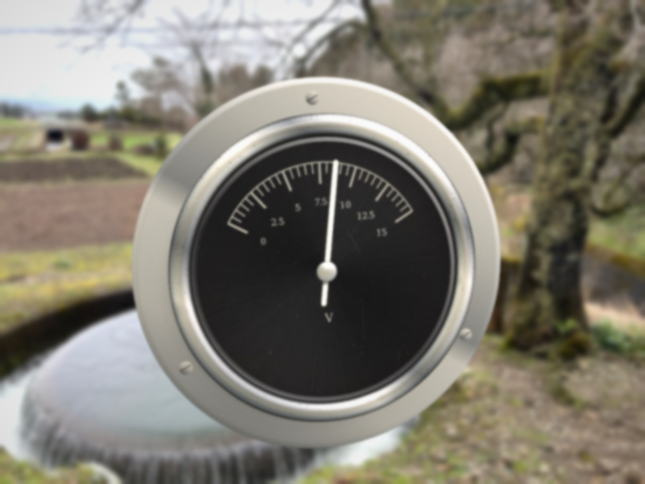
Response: 8.5
